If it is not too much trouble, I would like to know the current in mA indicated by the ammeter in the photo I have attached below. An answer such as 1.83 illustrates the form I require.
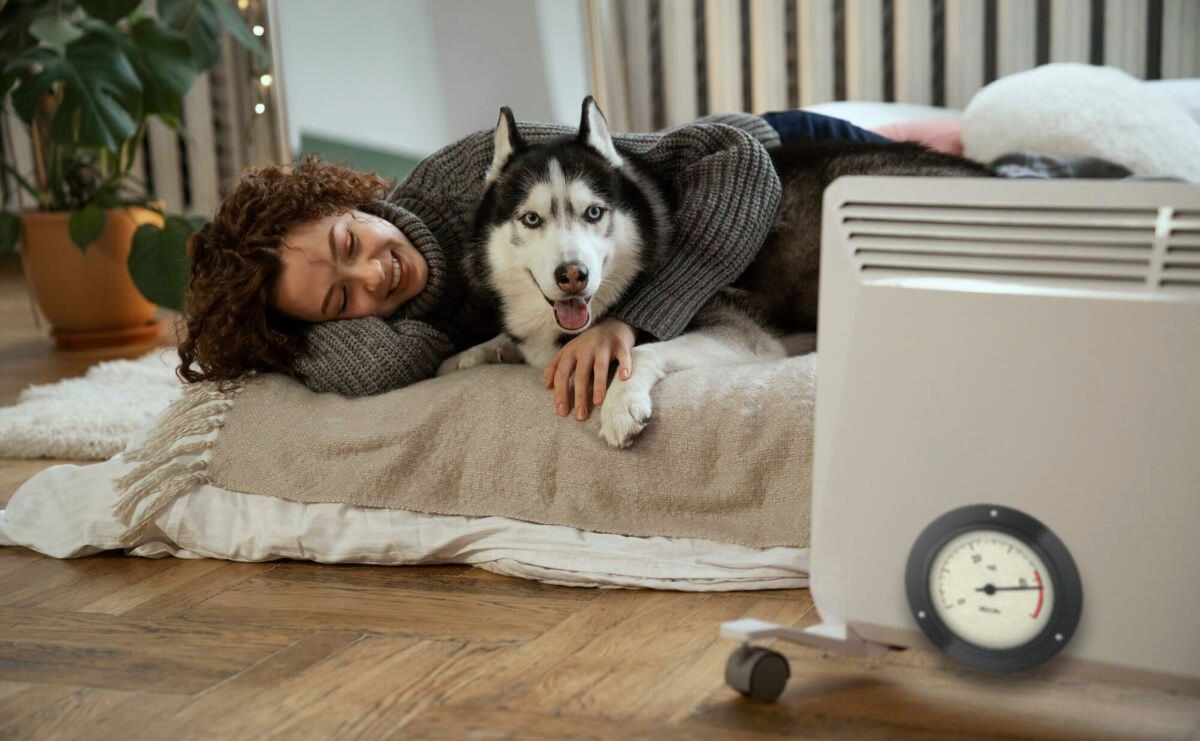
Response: 42
